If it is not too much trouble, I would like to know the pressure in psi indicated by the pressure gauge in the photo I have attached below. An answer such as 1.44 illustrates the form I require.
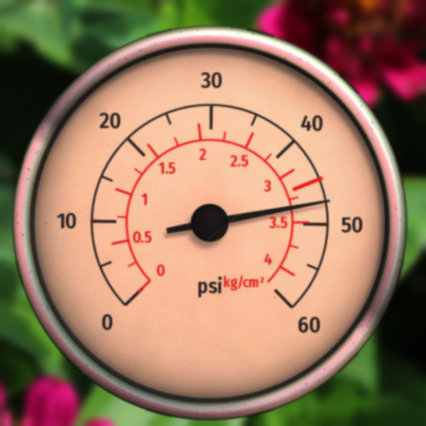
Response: 47.5
